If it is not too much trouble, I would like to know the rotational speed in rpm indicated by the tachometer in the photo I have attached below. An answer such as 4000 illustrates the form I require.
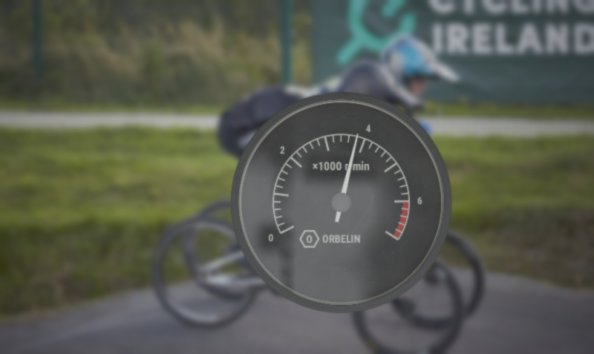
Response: 3800
